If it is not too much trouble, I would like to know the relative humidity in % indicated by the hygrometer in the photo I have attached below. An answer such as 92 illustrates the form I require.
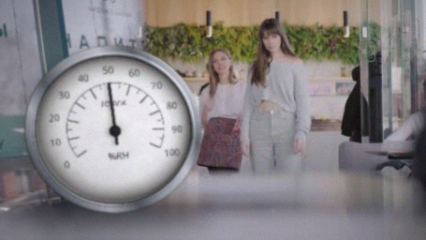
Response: 50
